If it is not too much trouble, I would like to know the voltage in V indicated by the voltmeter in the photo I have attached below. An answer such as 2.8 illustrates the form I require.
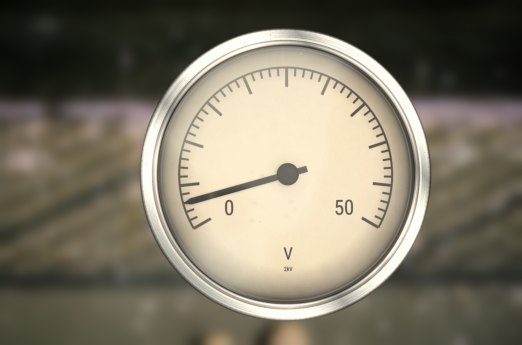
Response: 3
